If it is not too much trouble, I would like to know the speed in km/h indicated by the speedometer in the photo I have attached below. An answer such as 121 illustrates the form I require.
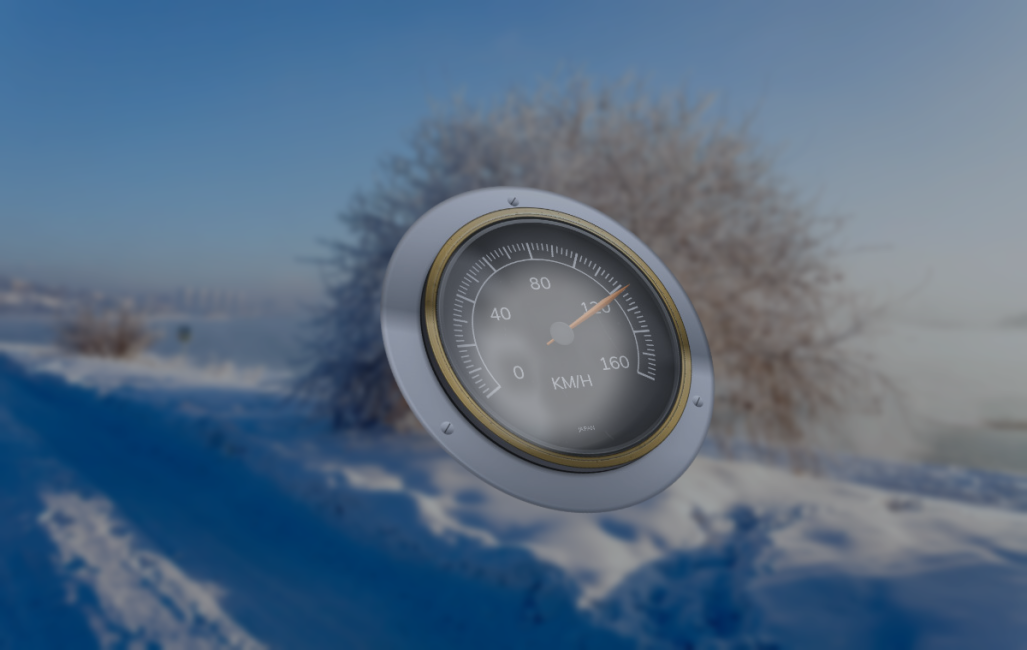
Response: 122
